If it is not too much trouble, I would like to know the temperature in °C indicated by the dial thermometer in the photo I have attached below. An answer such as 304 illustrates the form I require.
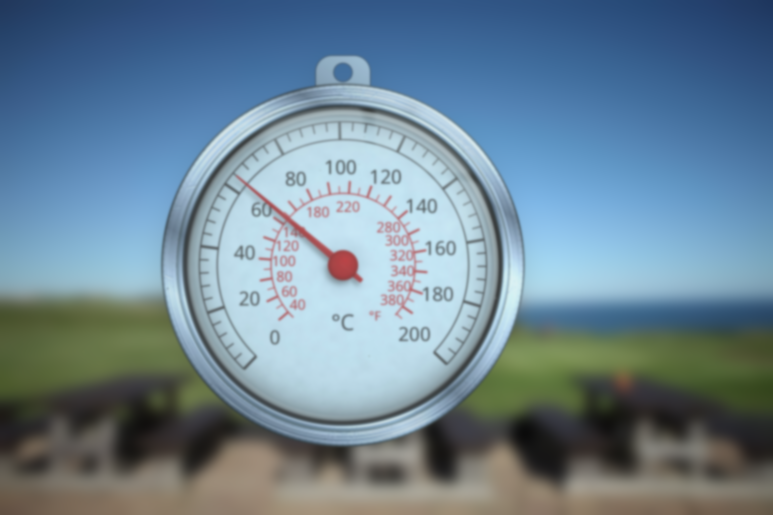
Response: 64
